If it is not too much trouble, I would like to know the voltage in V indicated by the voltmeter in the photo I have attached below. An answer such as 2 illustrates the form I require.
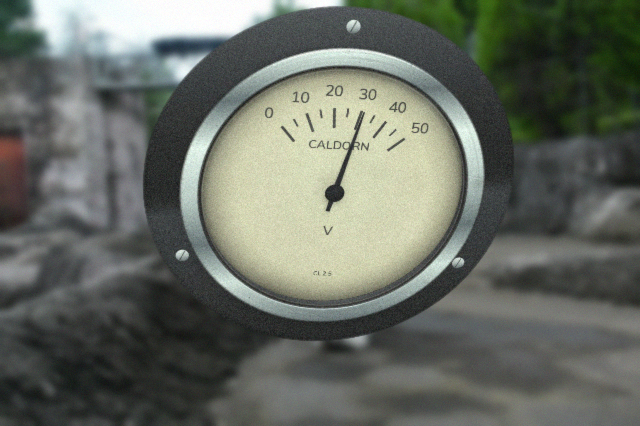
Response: 30
